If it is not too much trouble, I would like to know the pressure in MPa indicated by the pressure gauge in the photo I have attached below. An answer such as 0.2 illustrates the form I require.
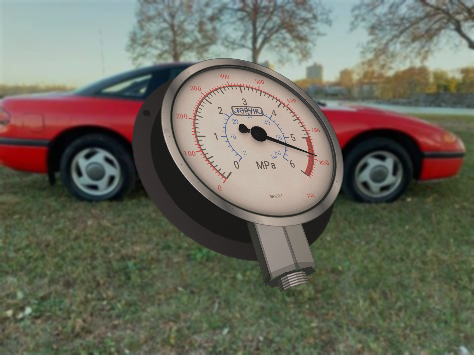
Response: 5.5
